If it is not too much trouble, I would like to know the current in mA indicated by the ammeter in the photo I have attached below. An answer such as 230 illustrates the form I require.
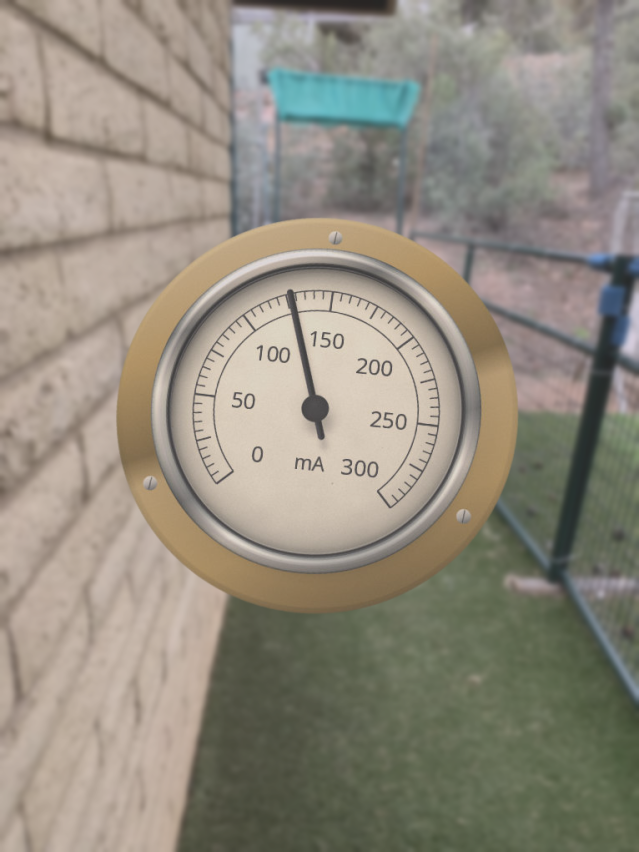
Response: 127.5
